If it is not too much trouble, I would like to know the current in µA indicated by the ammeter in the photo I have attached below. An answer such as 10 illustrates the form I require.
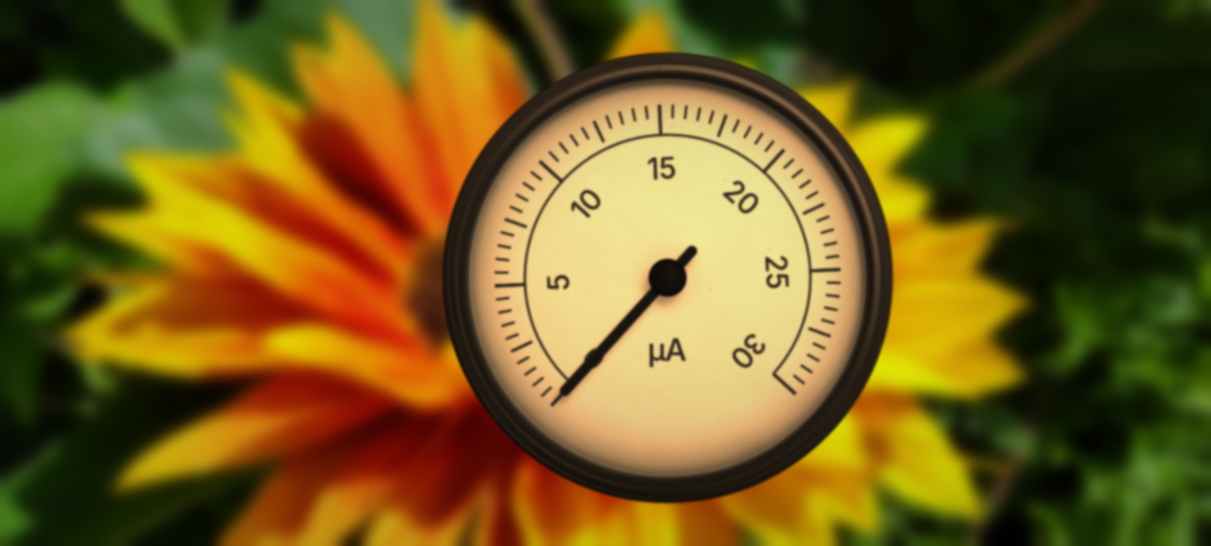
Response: 0
